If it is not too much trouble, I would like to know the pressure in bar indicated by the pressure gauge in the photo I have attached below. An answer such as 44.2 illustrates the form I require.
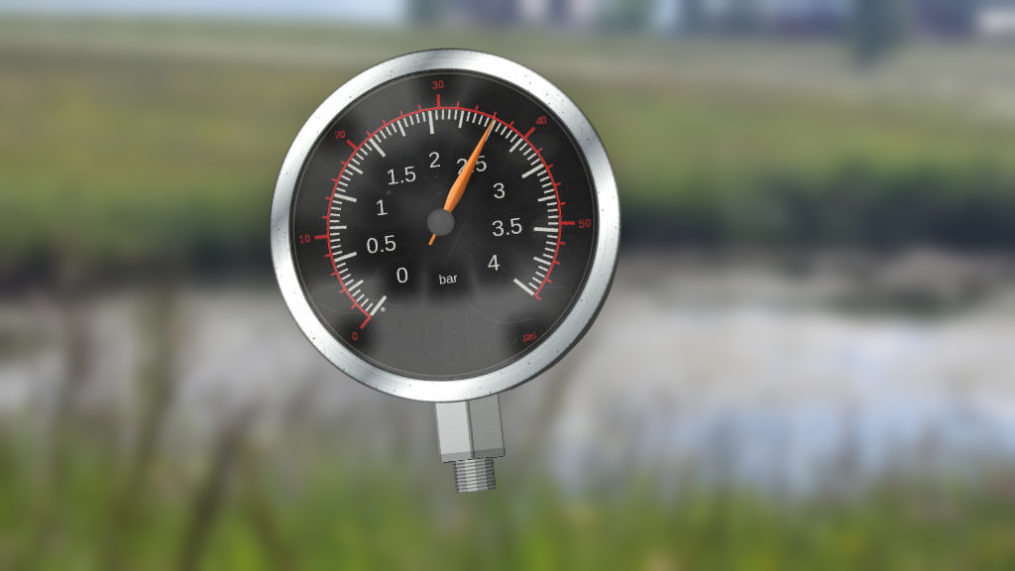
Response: 2.5
